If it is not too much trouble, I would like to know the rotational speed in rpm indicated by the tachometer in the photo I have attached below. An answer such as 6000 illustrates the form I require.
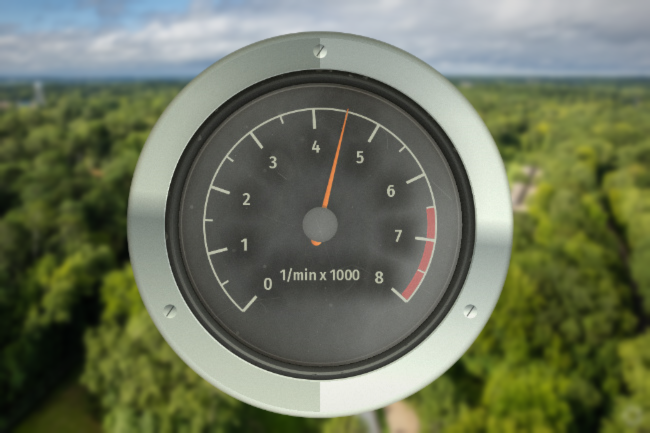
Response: 4500
